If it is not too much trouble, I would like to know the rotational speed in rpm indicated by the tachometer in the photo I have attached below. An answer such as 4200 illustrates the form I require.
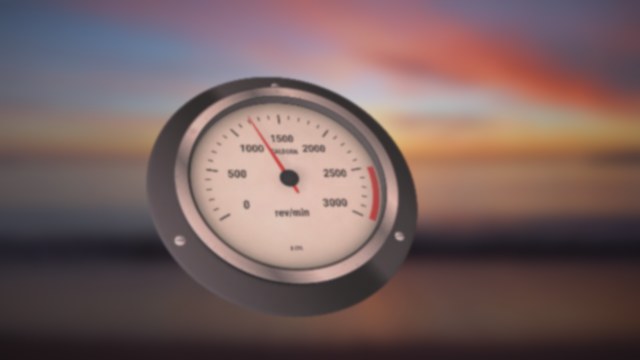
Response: 1200
